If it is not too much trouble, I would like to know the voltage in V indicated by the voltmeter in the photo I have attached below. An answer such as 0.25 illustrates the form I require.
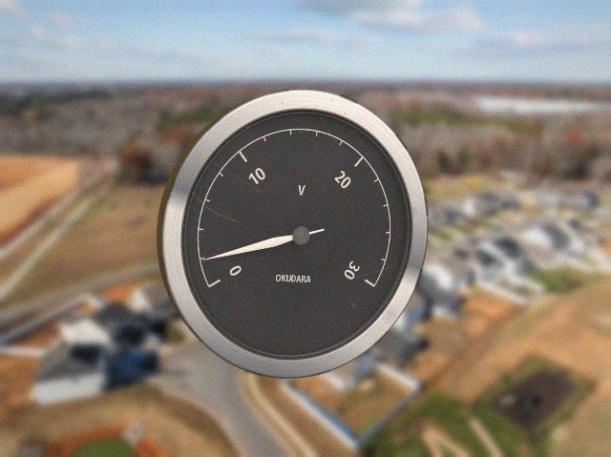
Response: 2
